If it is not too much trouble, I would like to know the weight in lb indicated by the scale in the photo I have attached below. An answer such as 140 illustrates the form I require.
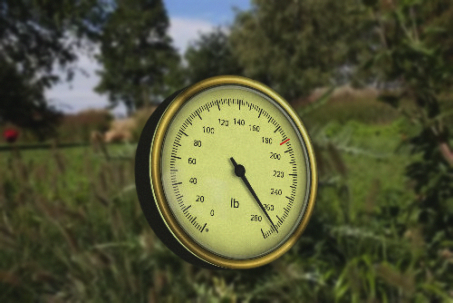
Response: 270
